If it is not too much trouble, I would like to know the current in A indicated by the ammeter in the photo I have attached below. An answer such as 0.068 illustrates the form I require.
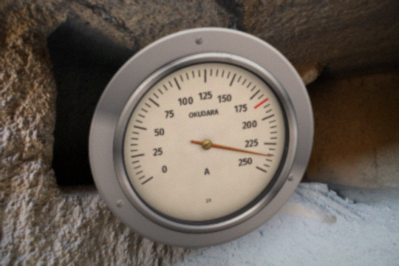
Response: 235
